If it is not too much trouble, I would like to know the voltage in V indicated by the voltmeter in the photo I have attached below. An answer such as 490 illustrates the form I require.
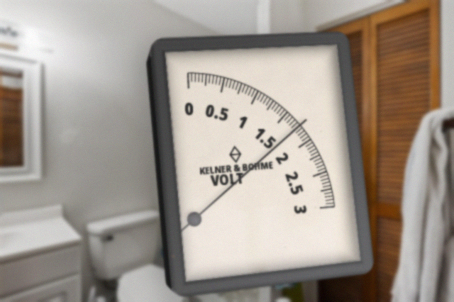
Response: 1.75
